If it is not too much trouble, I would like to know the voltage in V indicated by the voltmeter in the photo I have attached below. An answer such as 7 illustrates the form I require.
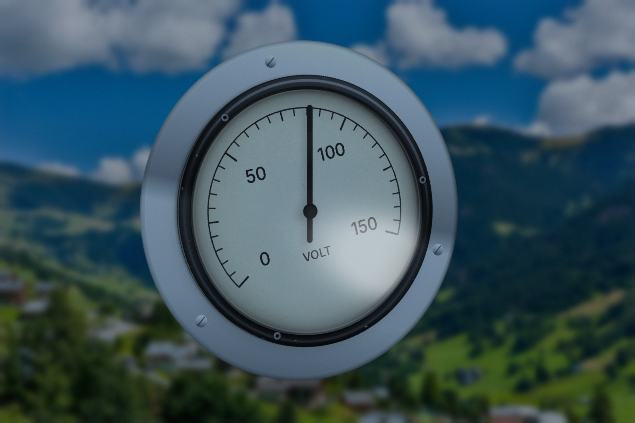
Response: 85
